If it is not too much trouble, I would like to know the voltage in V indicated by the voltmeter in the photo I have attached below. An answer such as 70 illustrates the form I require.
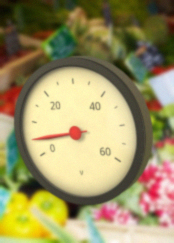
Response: 5
